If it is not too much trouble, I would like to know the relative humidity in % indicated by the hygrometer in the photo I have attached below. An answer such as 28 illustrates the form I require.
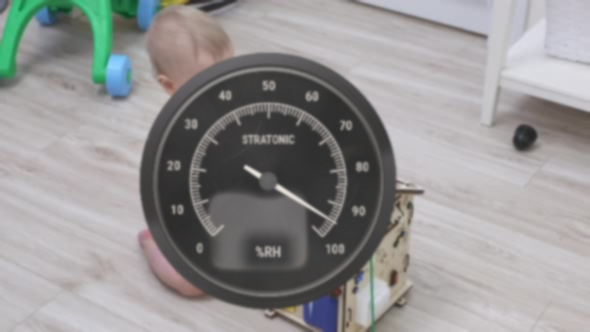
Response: 95
